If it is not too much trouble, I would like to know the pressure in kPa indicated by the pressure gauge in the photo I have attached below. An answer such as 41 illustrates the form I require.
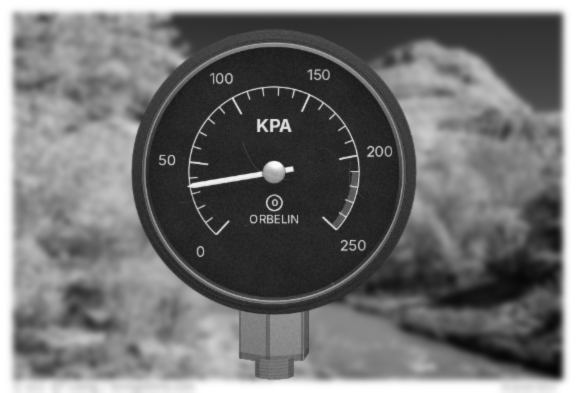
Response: 35
